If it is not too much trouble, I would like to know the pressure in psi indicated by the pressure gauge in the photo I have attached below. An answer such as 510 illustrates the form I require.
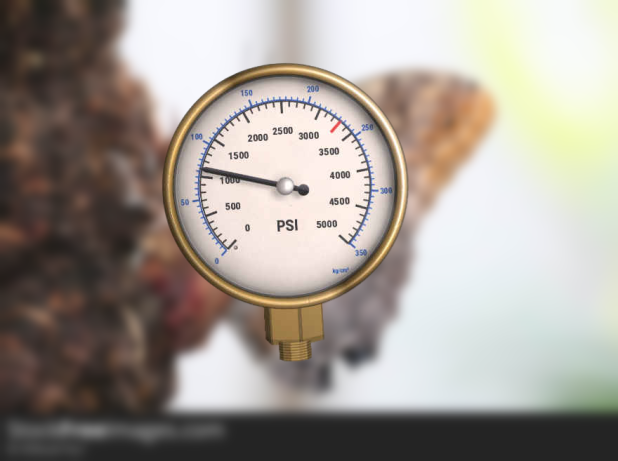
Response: 1100
